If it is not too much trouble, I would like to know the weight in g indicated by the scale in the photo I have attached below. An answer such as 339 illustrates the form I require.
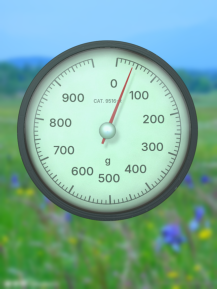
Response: 40
